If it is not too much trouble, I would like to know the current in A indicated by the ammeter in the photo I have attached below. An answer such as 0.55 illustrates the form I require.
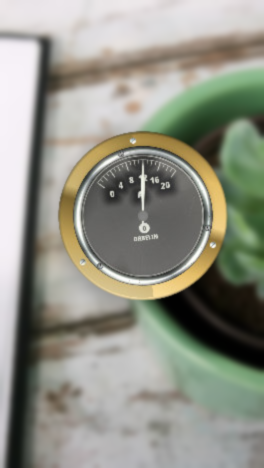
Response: 12
